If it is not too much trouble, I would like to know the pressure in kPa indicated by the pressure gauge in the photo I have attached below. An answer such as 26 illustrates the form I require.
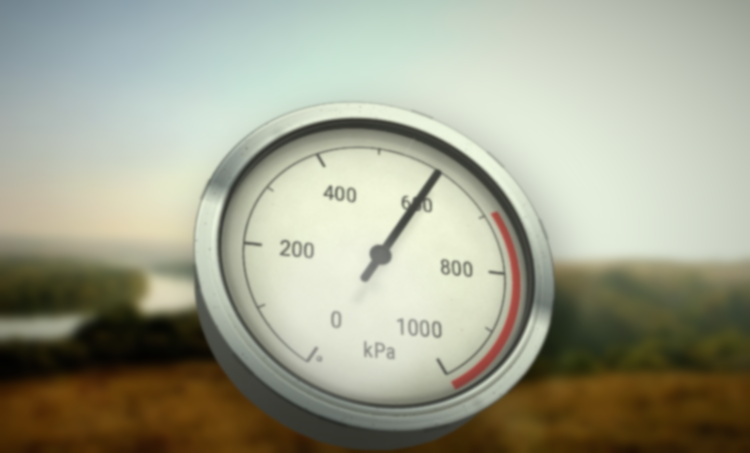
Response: 600
